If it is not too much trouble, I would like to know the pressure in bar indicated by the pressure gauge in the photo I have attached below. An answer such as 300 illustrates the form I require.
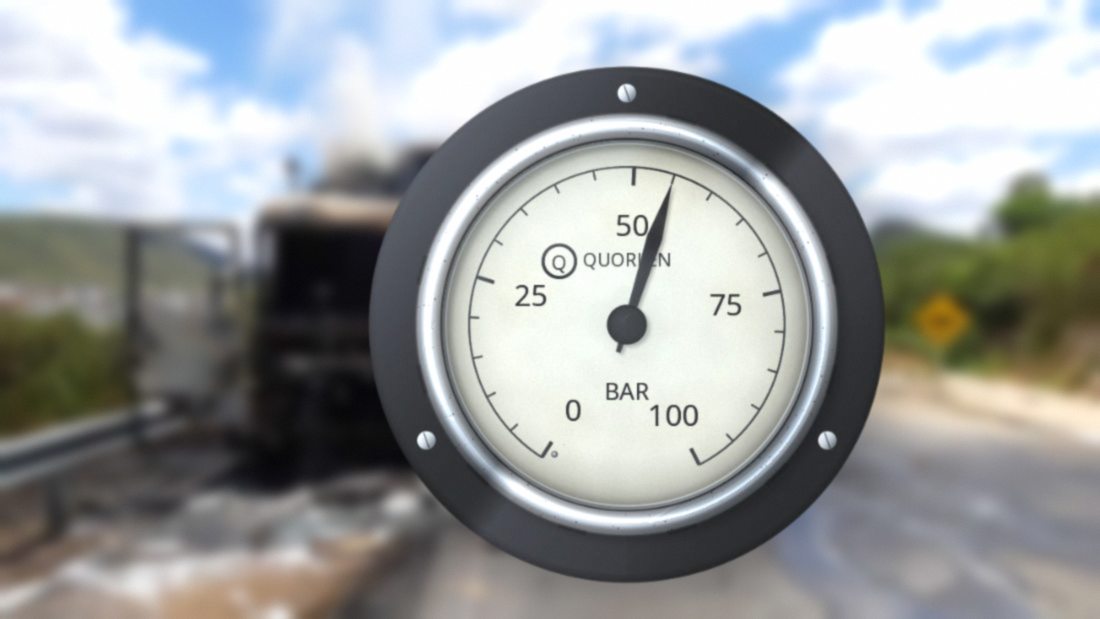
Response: 55
